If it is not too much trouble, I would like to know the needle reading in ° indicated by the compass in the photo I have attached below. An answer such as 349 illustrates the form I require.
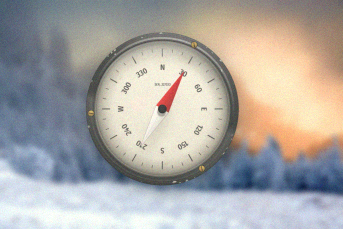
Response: 30
